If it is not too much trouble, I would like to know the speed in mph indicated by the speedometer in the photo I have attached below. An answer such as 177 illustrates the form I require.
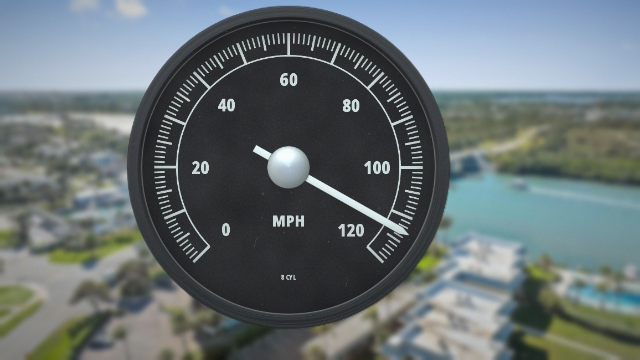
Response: 113
